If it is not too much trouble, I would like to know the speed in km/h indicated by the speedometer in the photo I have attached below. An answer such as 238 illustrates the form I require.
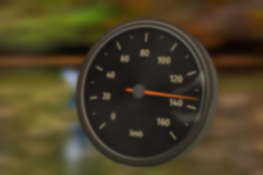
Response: 135
